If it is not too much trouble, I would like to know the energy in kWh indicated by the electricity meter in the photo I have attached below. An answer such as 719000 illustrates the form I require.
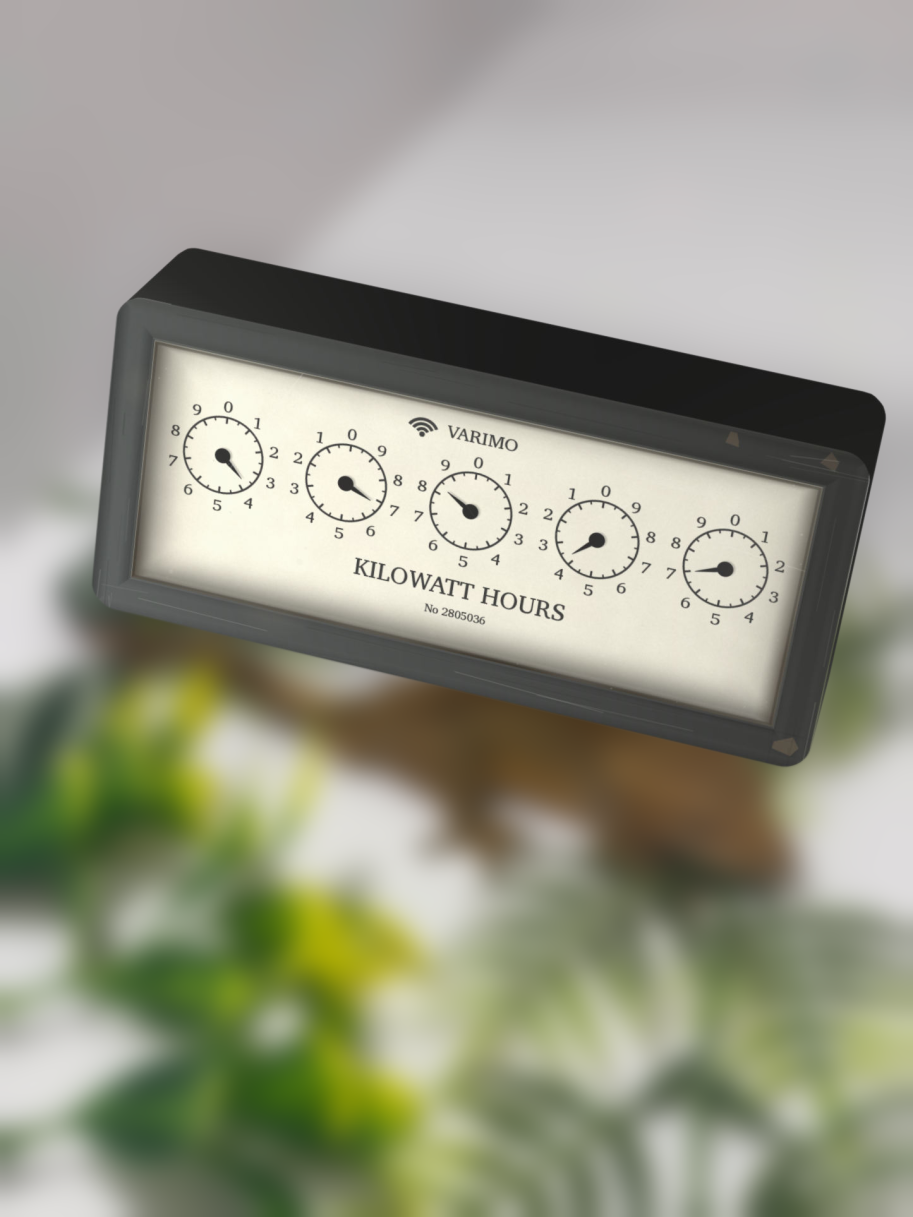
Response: 36837
